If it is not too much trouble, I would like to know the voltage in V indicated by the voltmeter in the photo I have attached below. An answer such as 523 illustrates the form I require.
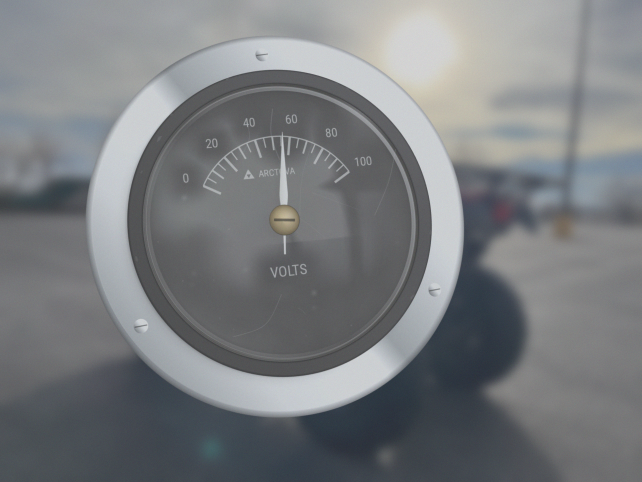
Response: 55
